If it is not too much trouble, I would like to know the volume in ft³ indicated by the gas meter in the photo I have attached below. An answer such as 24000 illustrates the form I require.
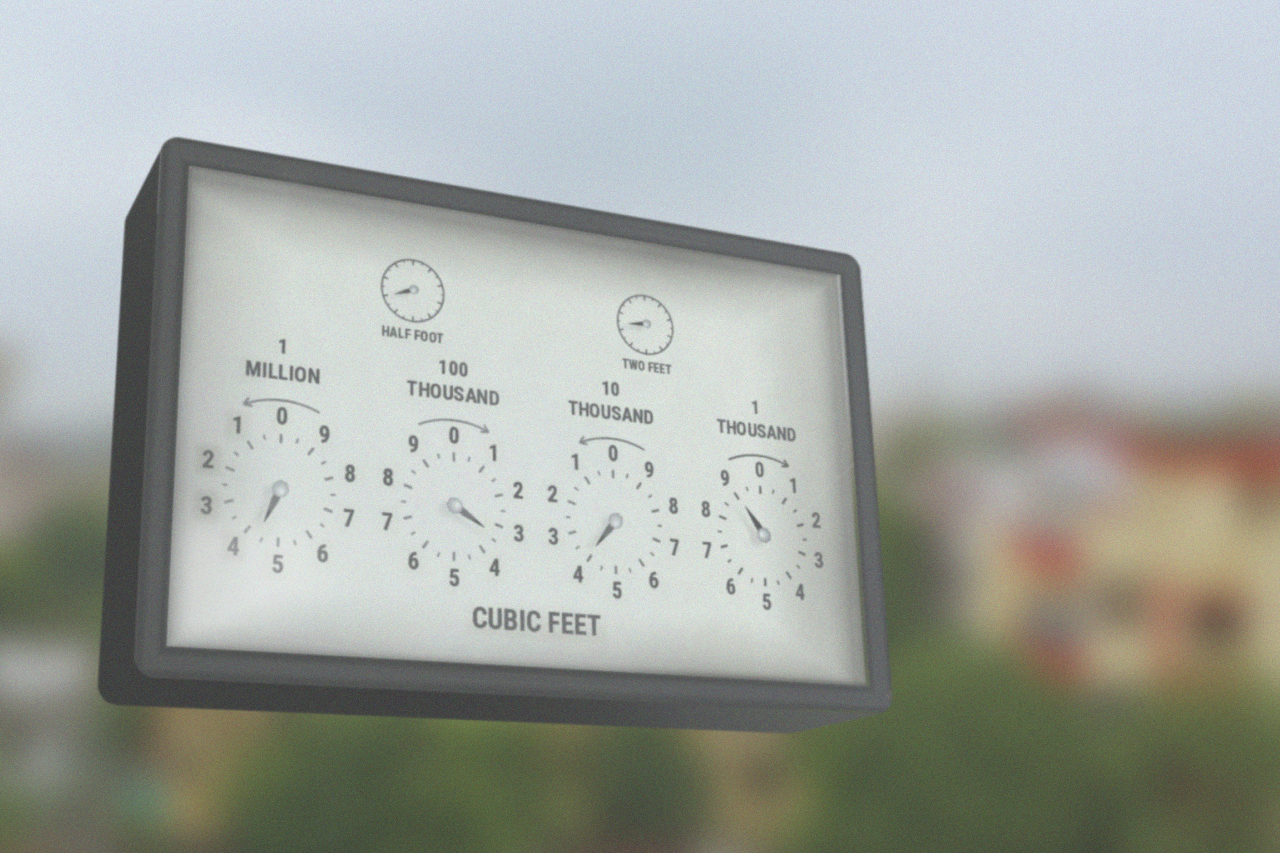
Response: 433900
